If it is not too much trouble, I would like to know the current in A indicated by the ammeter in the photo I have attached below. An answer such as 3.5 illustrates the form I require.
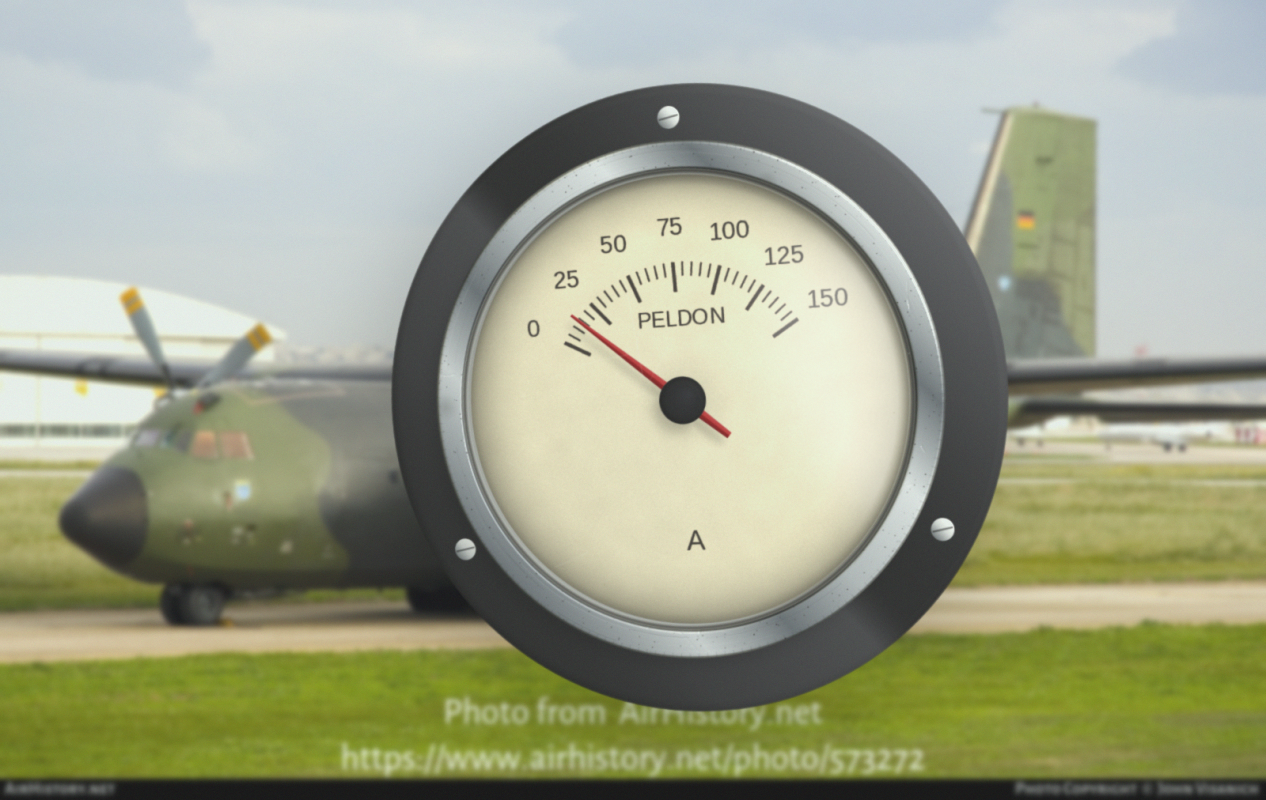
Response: 15
